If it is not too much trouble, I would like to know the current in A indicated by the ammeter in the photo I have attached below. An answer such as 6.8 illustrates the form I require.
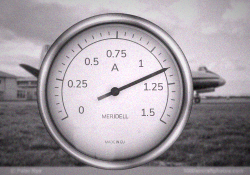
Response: 1.15
